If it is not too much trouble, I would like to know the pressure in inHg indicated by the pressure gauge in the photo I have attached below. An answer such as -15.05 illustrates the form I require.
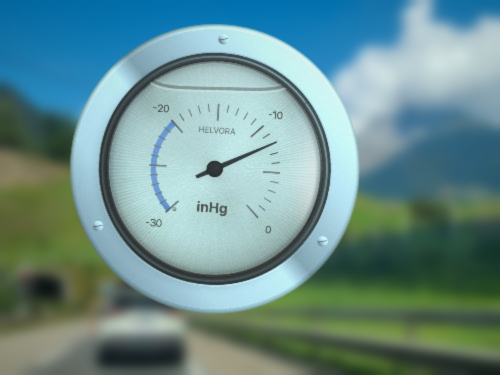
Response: -8
